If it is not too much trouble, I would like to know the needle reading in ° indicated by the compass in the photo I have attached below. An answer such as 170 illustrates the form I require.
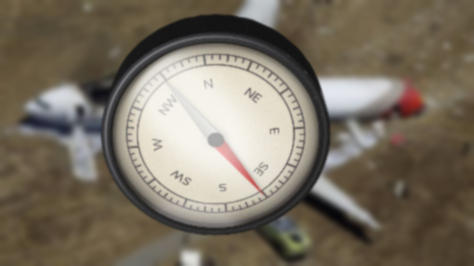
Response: 150
